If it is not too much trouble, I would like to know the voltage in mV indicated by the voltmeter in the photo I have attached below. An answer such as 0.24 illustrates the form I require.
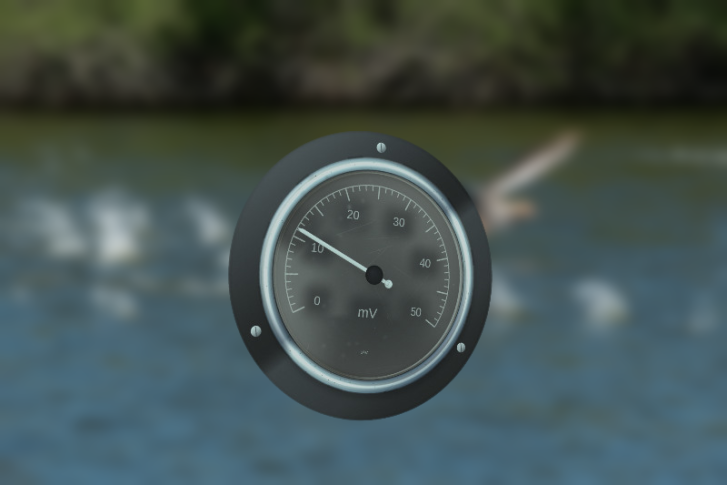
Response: 11
